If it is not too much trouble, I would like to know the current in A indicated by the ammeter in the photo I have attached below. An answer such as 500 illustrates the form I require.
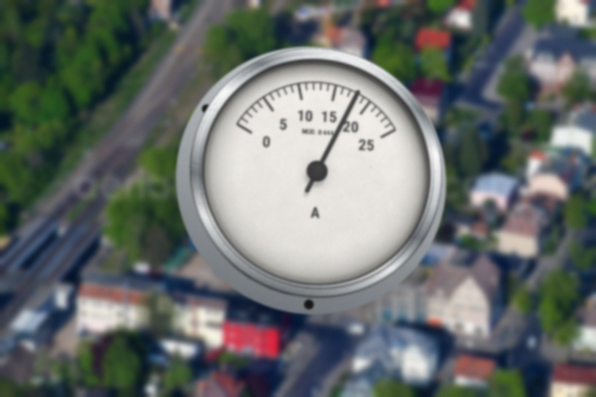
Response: 18
